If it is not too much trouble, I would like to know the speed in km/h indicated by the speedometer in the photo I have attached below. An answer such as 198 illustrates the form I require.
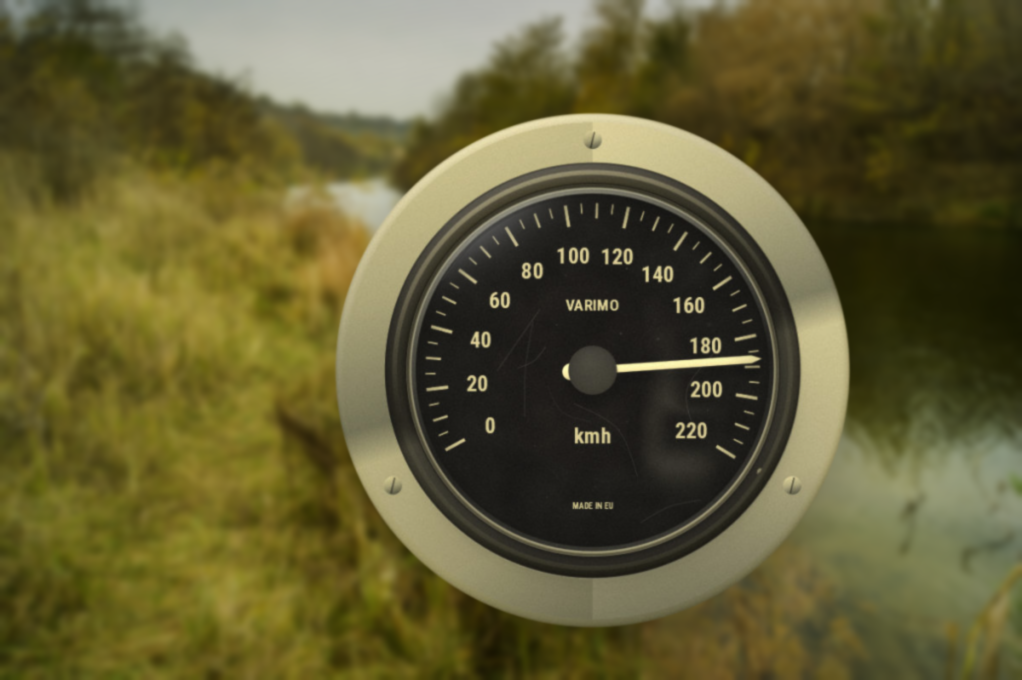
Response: 187.5
